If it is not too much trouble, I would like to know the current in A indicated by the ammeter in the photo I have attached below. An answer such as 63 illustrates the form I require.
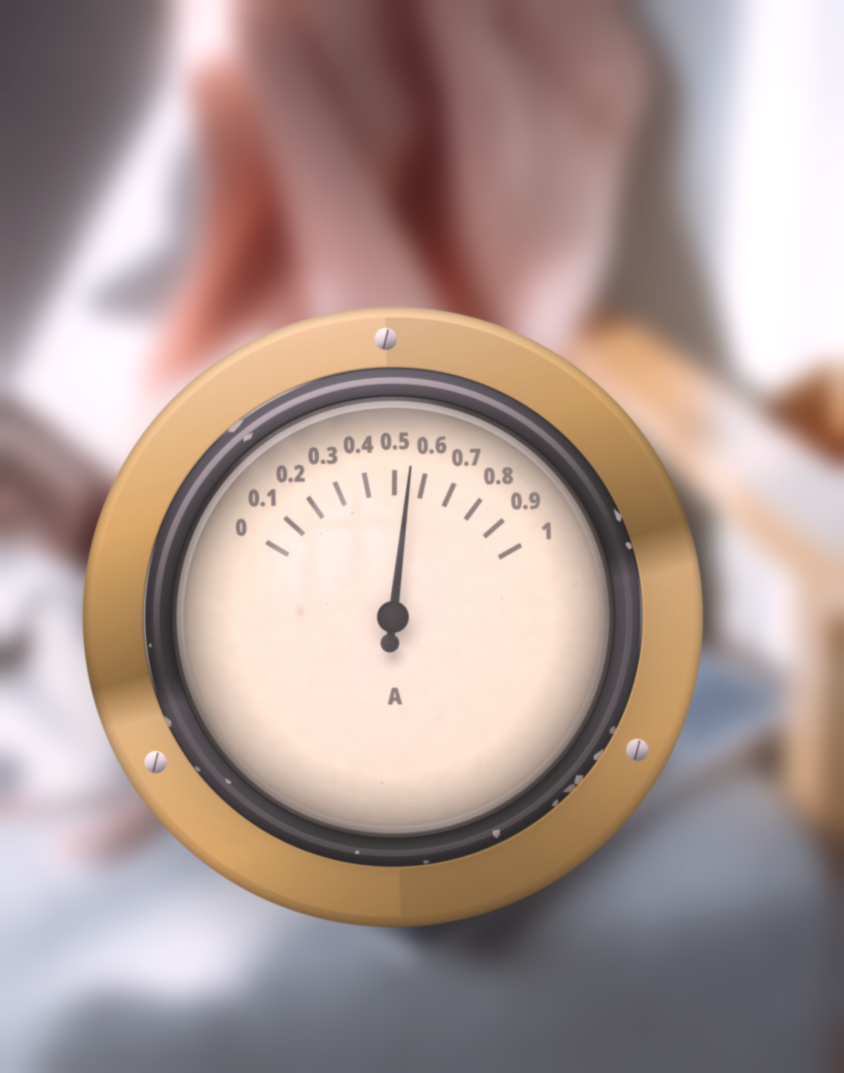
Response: 0.55
